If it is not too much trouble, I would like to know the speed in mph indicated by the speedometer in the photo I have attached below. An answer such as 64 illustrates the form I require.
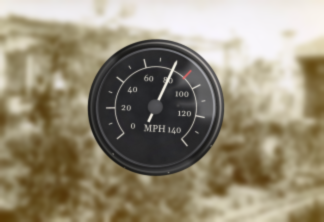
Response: 80
